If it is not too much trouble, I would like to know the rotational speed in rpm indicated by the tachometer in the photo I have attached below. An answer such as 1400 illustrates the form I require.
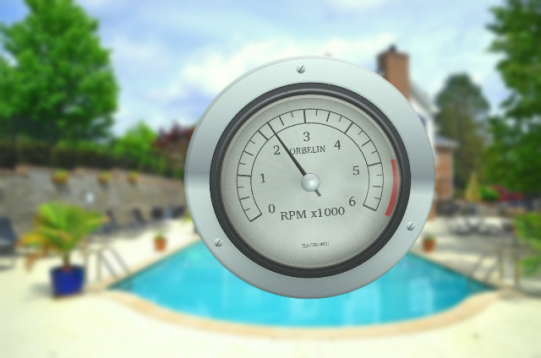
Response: 2250
